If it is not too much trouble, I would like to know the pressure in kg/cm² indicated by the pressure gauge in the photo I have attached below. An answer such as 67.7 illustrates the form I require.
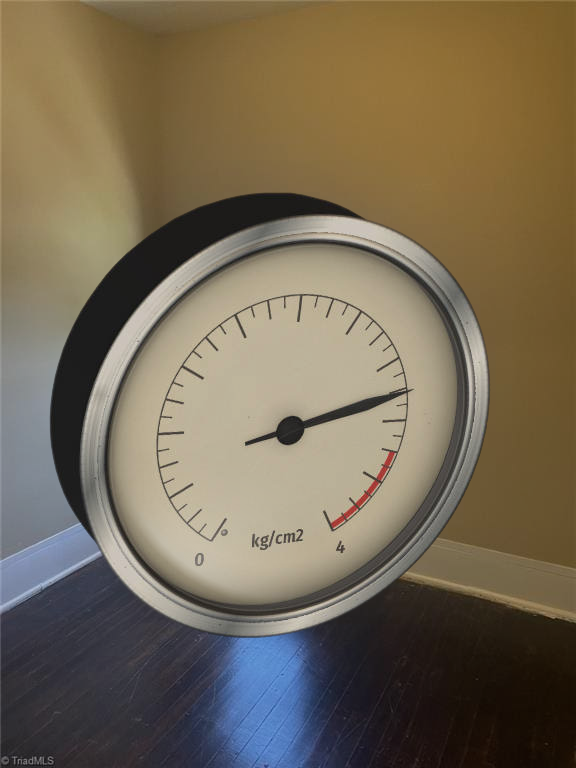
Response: 3
